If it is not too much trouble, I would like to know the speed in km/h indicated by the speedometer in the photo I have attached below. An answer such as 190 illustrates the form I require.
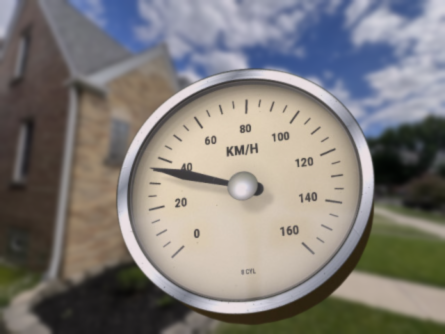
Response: 35
